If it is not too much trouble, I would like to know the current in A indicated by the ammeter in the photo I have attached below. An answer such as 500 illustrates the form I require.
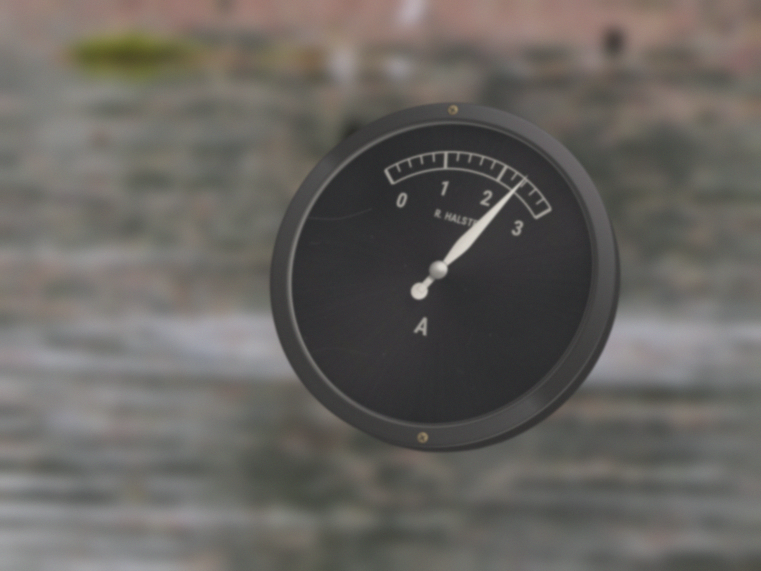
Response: 2.4
